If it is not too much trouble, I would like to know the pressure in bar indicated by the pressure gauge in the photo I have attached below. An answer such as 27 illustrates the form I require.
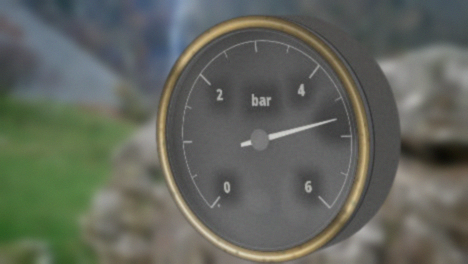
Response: 4.75
